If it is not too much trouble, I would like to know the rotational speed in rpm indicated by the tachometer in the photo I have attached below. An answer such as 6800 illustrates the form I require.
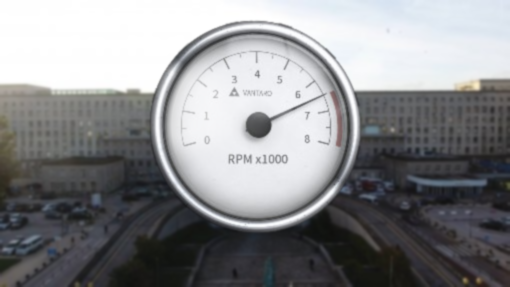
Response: 6500
